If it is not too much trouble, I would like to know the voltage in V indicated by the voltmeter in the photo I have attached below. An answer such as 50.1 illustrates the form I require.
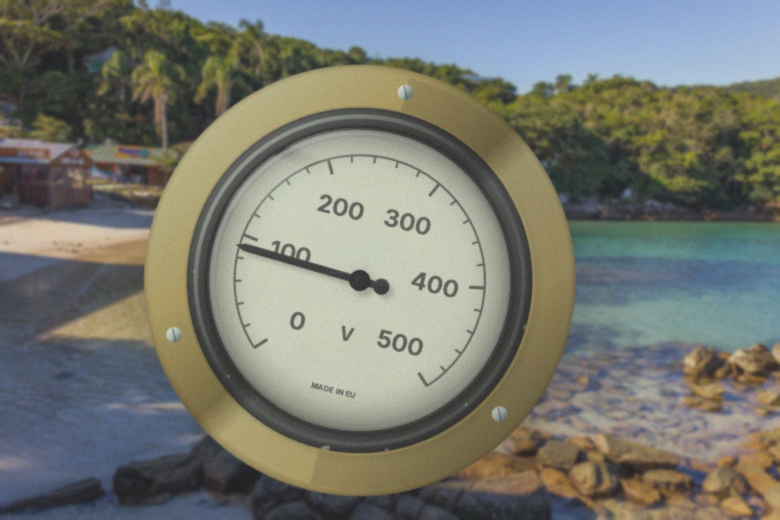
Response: 90
